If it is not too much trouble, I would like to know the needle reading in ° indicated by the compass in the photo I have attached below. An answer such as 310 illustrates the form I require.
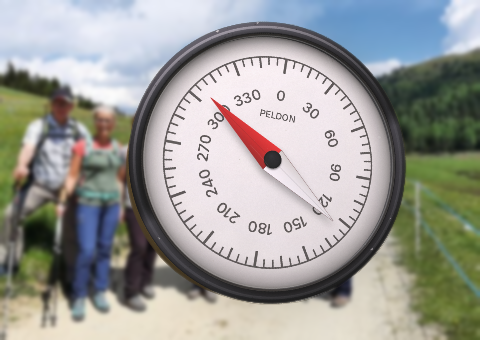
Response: 305
